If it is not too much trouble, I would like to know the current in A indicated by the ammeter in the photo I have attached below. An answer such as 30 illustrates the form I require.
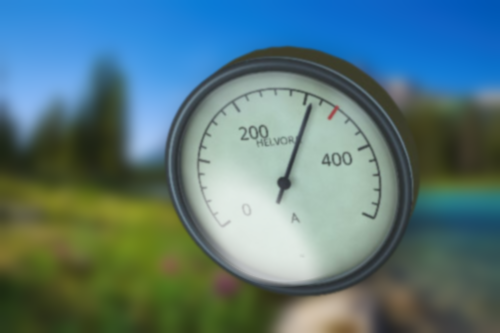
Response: 310
